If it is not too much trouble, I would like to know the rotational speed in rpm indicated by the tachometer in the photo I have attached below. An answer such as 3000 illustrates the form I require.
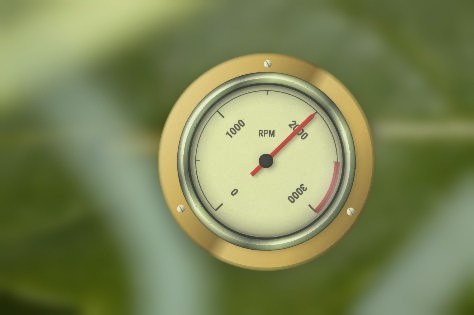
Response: 2000
